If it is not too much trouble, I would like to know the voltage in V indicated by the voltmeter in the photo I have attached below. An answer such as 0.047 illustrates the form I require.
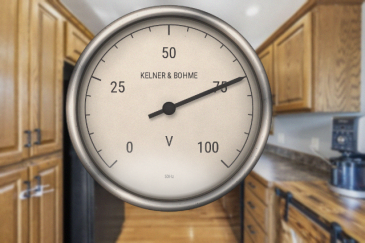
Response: 75
